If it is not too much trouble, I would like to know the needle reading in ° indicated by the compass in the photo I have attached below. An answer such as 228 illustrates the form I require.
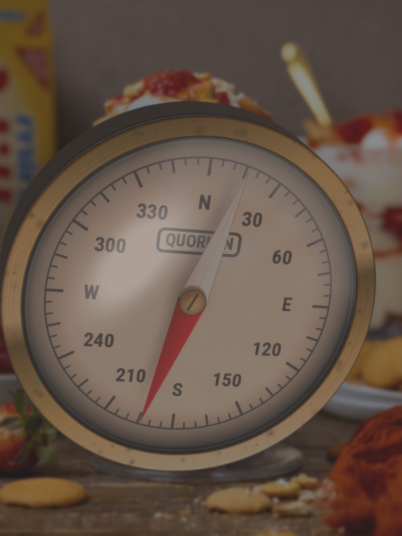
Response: 195
